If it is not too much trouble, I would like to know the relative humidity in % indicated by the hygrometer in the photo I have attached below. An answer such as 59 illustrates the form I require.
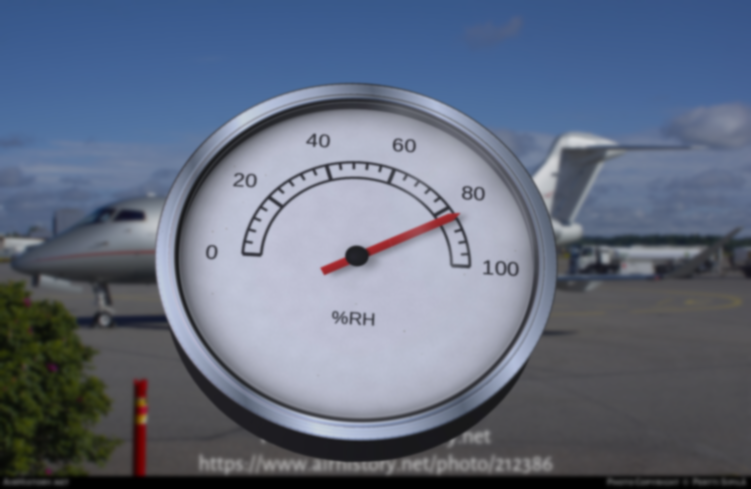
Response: 84
